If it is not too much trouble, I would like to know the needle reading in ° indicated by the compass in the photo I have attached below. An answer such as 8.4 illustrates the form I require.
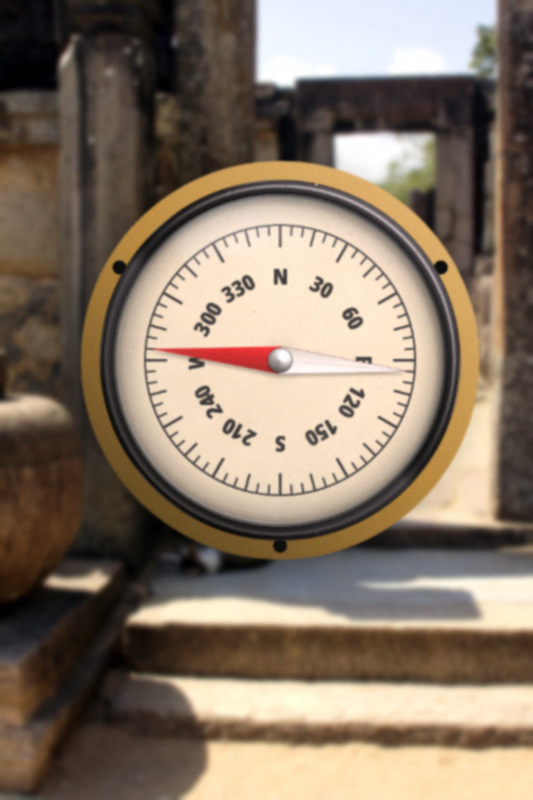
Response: 275
